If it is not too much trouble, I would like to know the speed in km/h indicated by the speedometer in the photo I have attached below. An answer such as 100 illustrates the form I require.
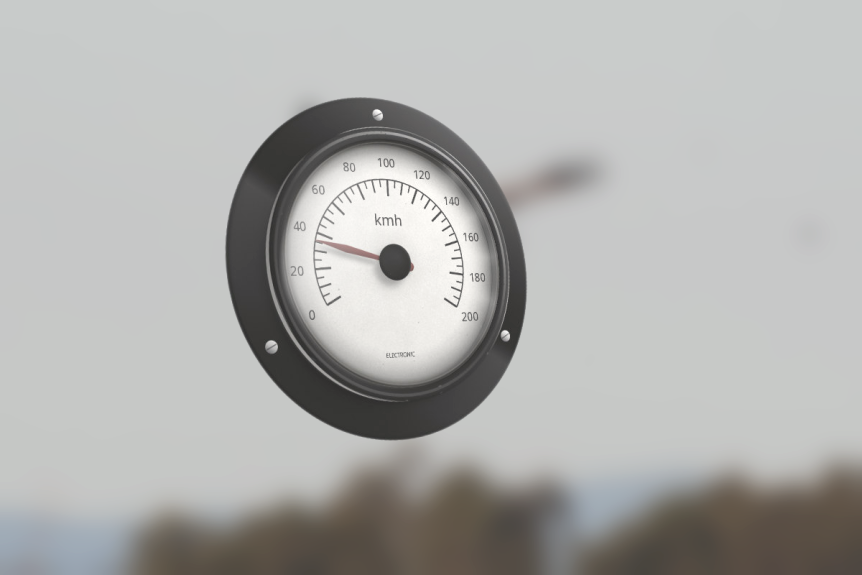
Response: 35
